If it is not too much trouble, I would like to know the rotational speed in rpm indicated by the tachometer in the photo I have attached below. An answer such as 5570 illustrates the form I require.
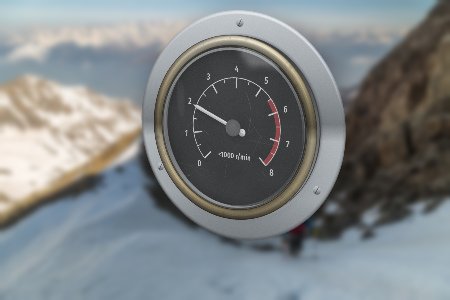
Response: 2000
